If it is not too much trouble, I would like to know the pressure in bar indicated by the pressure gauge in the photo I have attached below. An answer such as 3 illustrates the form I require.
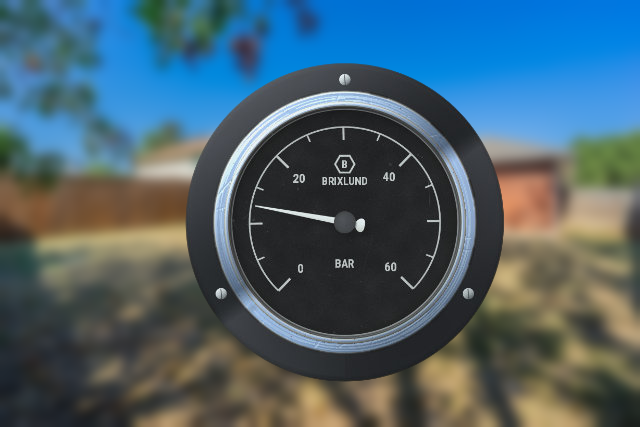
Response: 12.5
